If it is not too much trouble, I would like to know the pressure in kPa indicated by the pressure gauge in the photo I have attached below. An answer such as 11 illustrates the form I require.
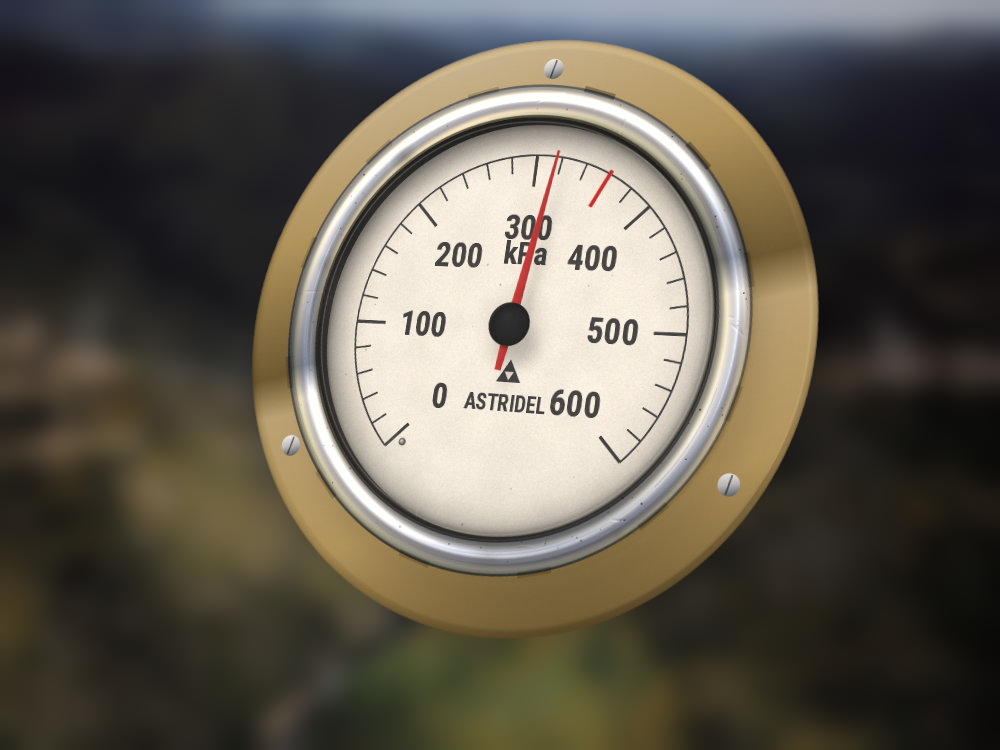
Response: 320
